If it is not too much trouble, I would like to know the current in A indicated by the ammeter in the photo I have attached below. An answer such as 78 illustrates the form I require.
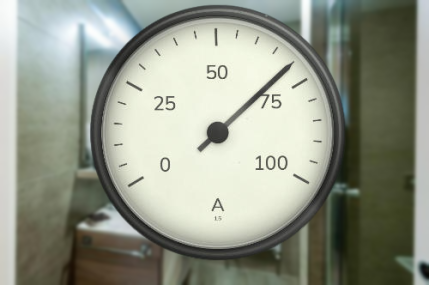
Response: 70
